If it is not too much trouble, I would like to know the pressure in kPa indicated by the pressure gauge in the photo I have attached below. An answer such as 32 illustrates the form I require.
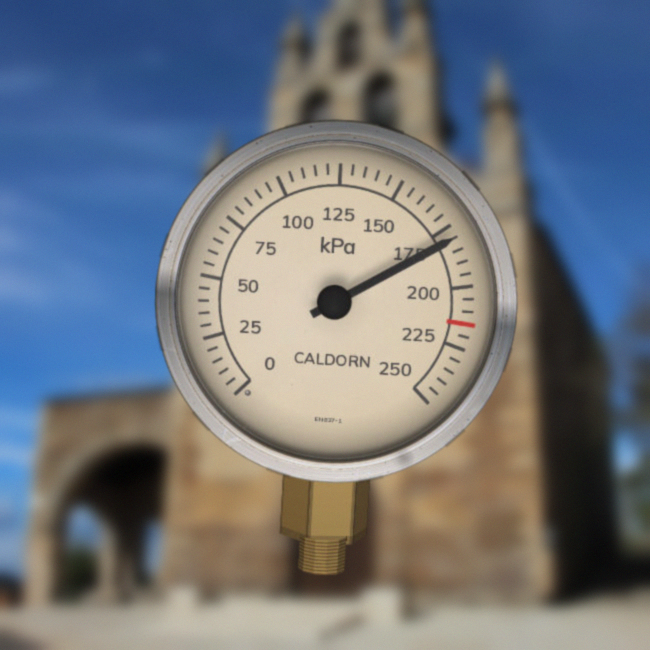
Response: 180
